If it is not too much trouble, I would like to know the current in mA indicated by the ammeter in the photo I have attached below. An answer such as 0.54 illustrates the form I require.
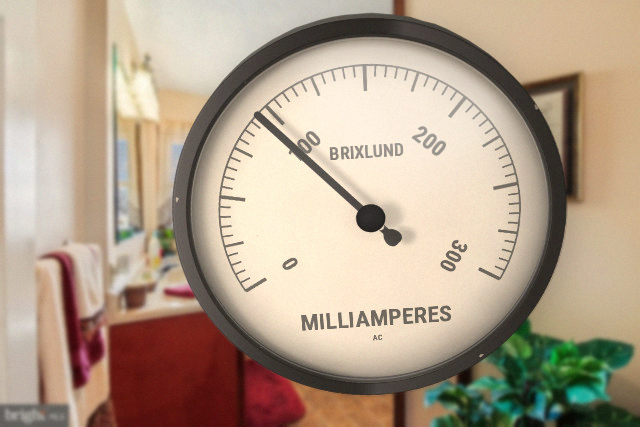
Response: 95
